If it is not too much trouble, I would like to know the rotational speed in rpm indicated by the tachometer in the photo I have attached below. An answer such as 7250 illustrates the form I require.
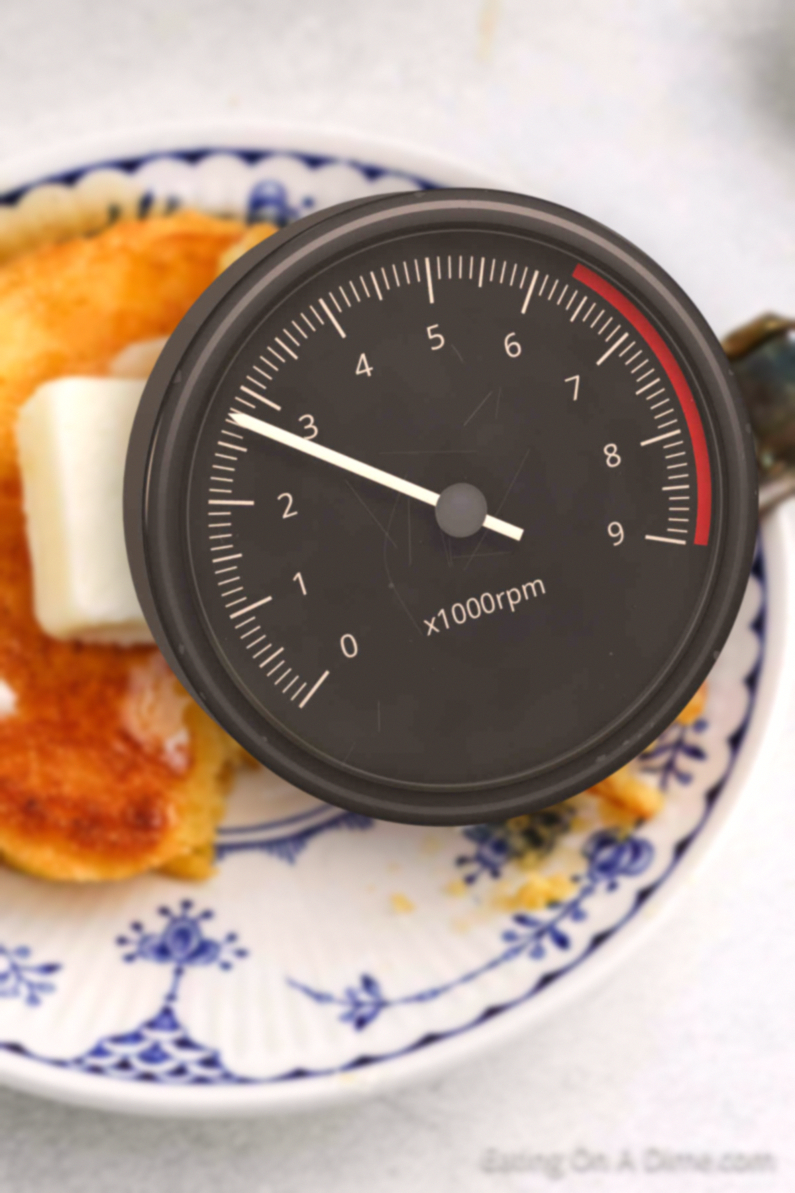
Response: 2750
